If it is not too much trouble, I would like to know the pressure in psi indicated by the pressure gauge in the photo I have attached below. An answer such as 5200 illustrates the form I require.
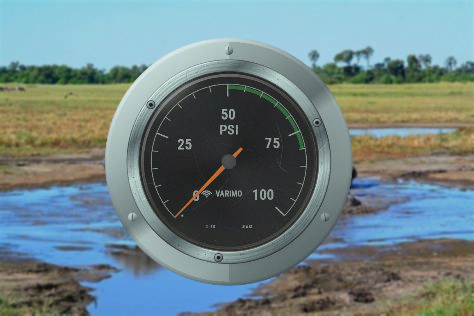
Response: 0
